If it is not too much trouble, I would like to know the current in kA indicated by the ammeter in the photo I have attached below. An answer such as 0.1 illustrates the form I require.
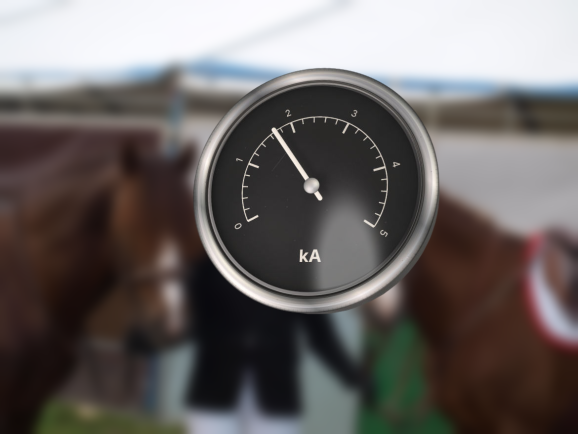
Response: 1.7
